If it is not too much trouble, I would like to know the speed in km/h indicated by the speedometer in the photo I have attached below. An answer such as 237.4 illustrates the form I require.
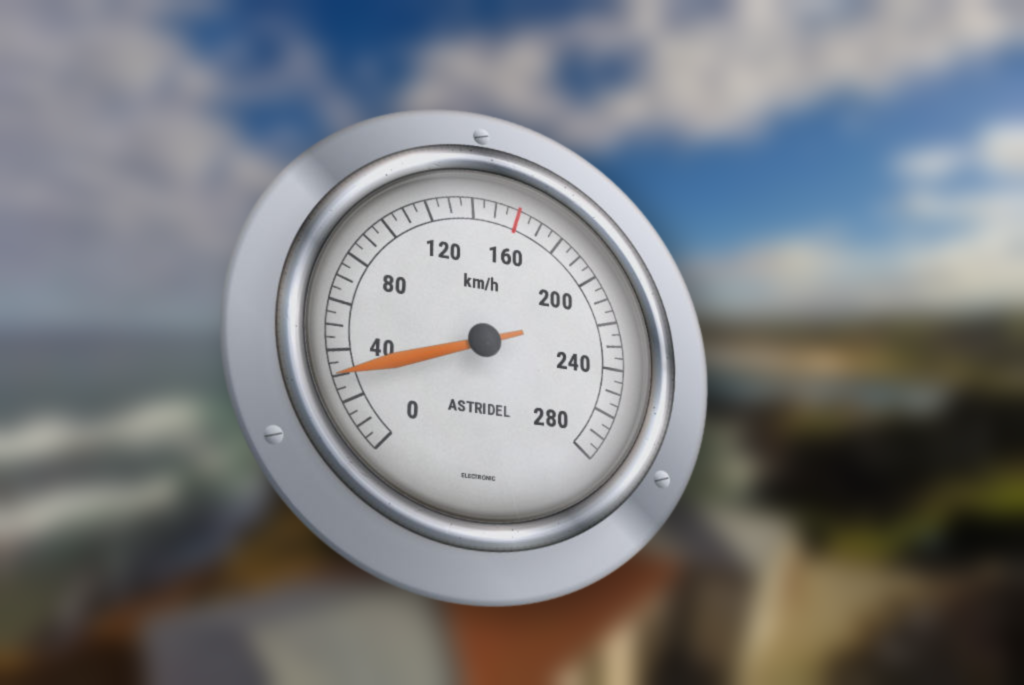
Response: 30
